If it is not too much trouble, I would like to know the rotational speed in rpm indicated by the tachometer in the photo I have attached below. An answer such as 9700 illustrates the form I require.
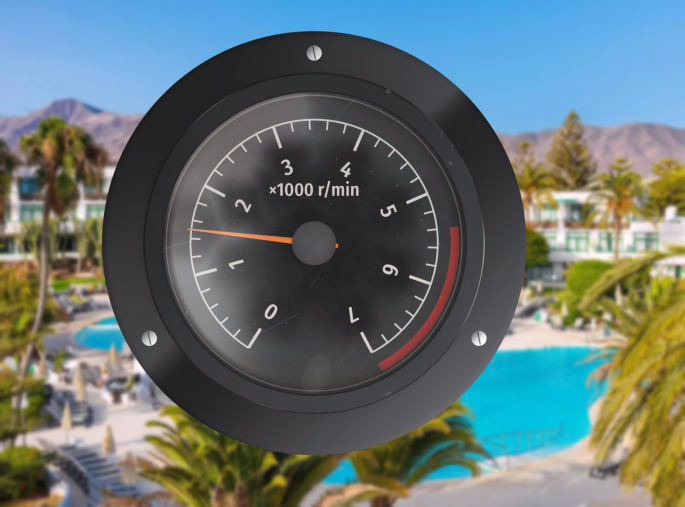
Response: 1500
